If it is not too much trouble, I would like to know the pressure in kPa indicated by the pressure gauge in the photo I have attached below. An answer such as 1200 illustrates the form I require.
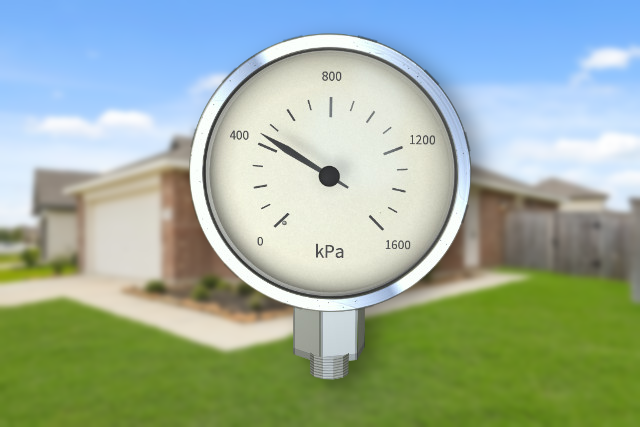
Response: 450
